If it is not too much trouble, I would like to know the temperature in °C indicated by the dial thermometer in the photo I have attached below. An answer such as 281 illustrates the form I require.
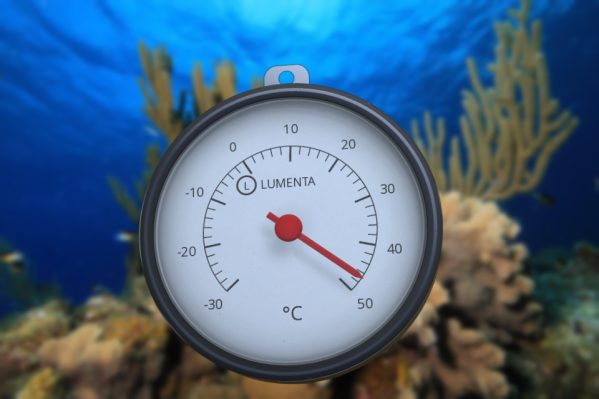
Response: 47
